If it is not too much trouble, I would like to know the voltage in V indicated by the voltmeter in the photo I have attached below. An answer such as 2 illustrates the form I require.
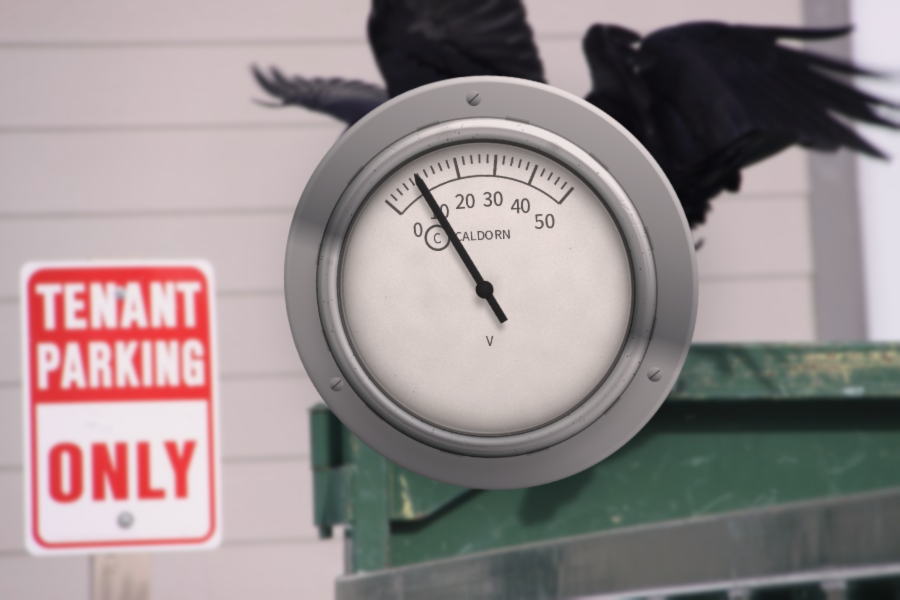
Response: 10
